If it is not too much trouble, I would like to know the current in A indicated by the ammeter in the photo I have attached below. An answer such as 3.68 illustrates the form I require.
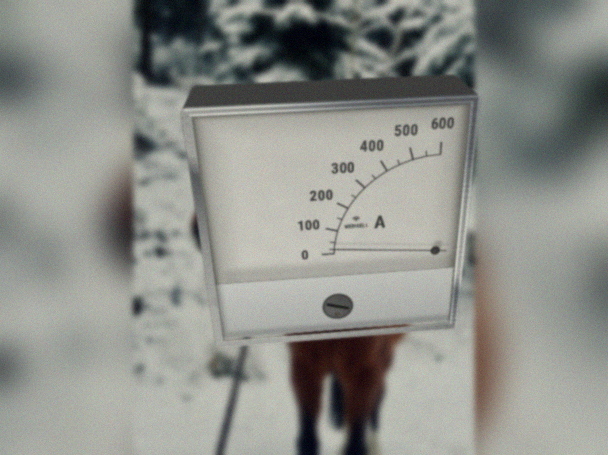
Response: 25
